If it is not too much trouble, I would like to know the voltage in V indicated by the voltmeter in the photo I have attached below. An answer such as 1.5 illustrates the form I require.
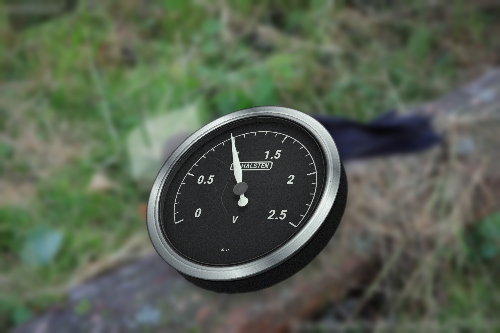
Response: 1
